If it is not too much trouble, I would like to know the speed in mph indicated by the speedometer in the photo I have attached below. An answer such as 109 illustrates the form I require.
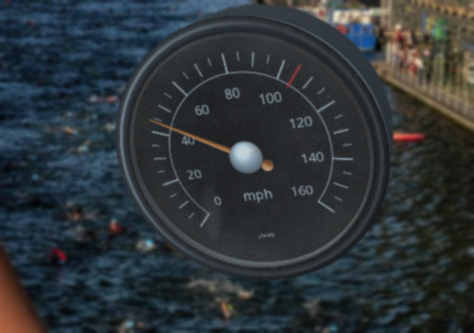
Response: 45
